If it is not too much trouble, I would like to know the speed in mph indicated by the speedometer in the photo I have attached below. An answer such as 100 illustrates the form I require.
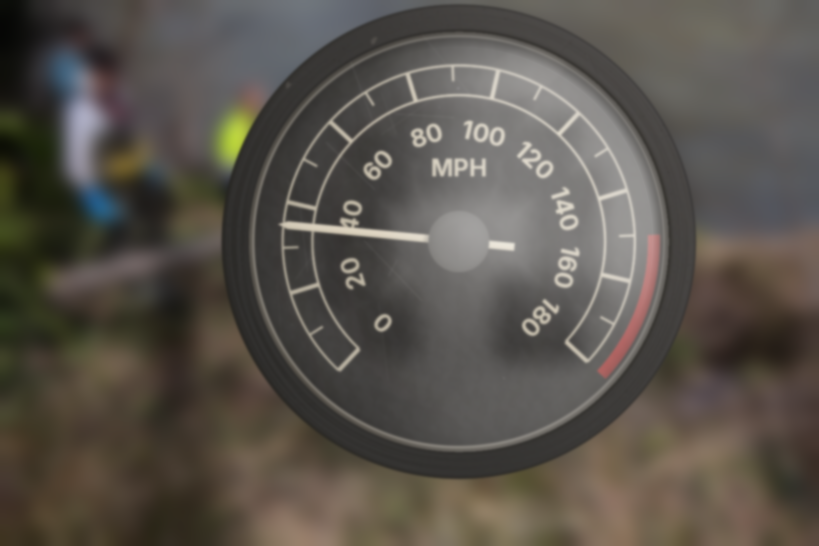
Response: 35
